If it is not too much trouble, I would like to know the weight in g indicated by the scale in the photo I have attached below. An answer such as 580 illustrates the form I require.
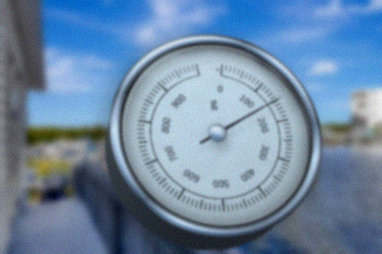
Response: 150
